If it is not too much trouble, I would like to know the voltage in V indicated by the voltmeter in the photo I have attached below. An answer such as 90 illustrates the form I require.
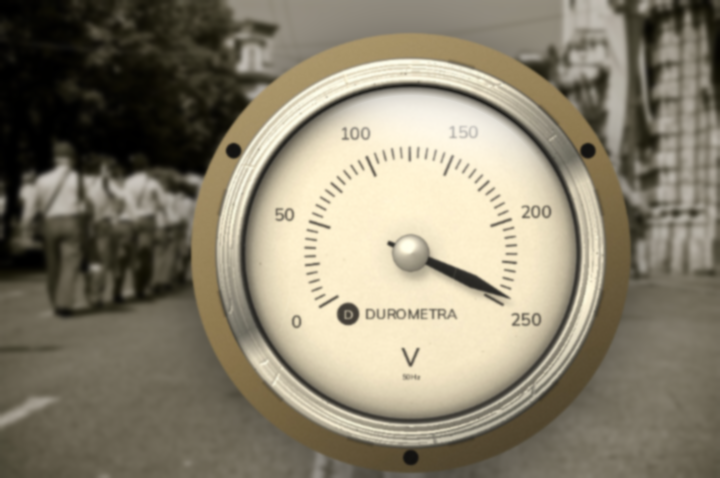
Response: 245
